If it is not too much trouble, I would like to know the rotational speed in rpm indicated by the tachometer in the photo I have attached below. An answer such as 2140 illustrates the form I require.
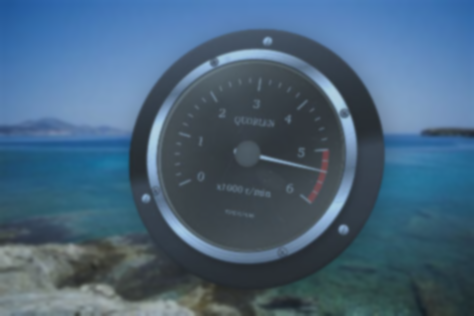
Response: 5400
